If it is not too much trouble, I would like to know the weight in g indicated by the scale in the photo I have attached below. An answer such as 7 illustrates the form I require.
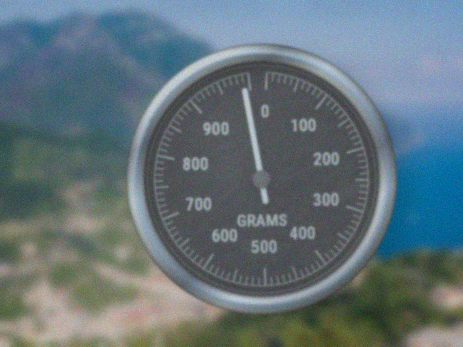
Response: 990
